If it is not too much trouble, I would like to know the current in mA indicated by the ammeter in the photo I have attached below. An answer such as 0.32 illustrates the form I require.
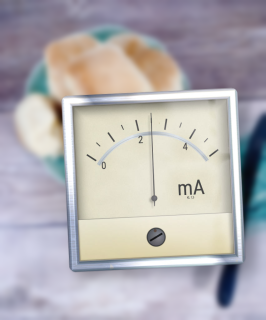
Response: 2.5
